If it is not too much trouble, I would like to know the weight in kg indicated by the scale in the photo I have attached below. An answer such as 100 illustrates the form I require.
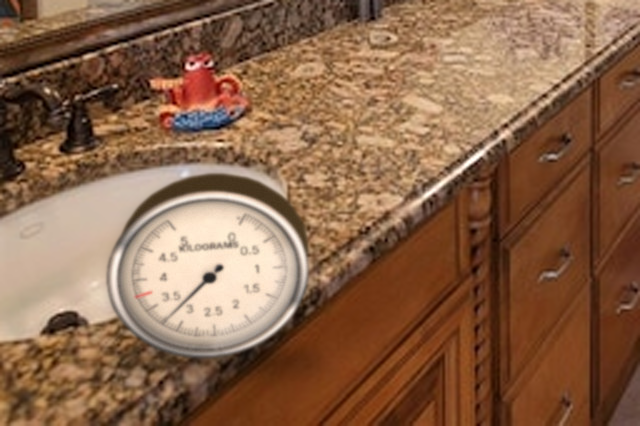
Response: 3.25
